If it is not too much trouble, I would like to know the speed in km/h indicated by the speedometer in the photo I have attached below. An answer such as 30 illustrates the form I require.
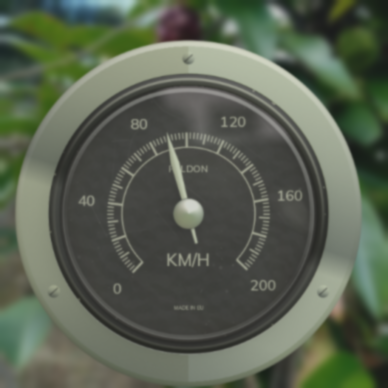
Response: 90
